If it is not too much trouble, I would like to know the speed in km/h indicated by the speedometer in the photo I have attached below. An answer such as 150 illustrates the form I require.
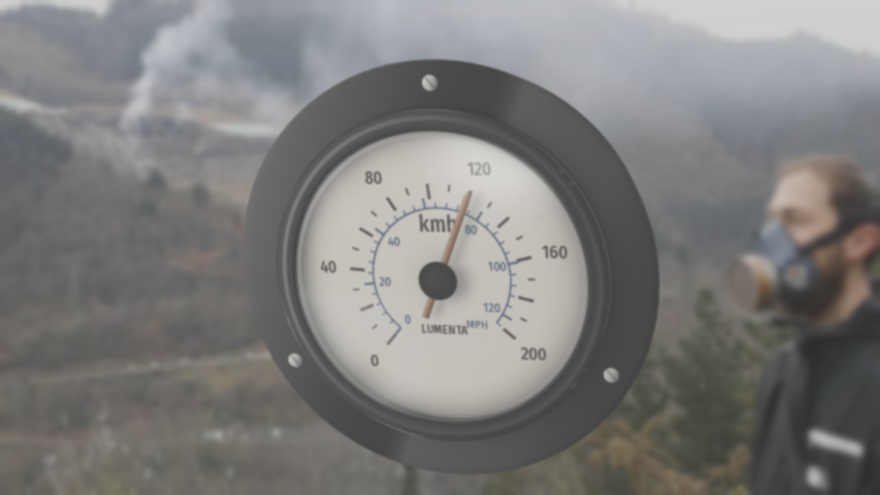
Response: 120
